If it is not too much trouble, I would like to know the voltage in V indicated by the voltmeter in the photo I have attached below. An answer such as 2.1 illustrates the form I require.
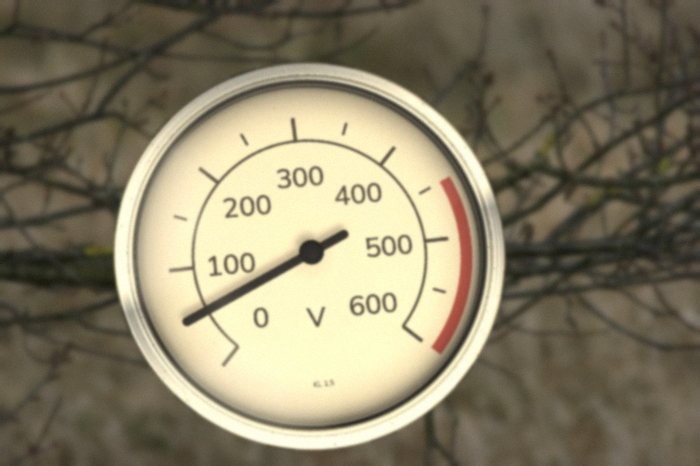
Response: 50
